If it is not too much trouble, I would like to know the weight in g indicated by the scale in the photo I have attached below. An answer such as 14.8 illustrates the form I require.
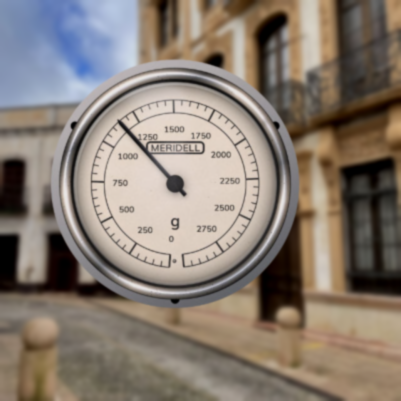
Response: 1150
